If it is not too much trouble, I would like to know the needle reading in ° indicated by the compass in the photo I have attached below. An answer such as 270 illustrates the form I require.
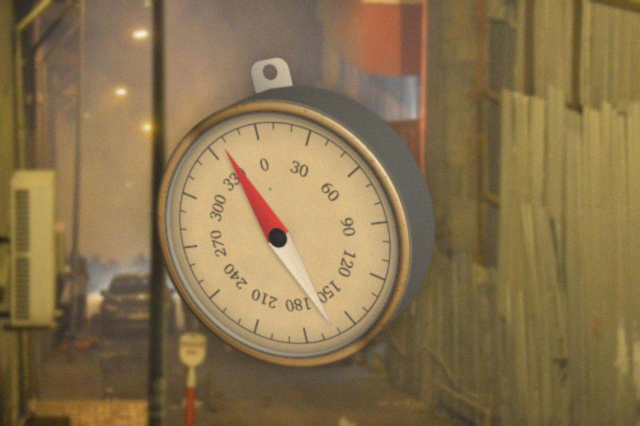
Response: 340
